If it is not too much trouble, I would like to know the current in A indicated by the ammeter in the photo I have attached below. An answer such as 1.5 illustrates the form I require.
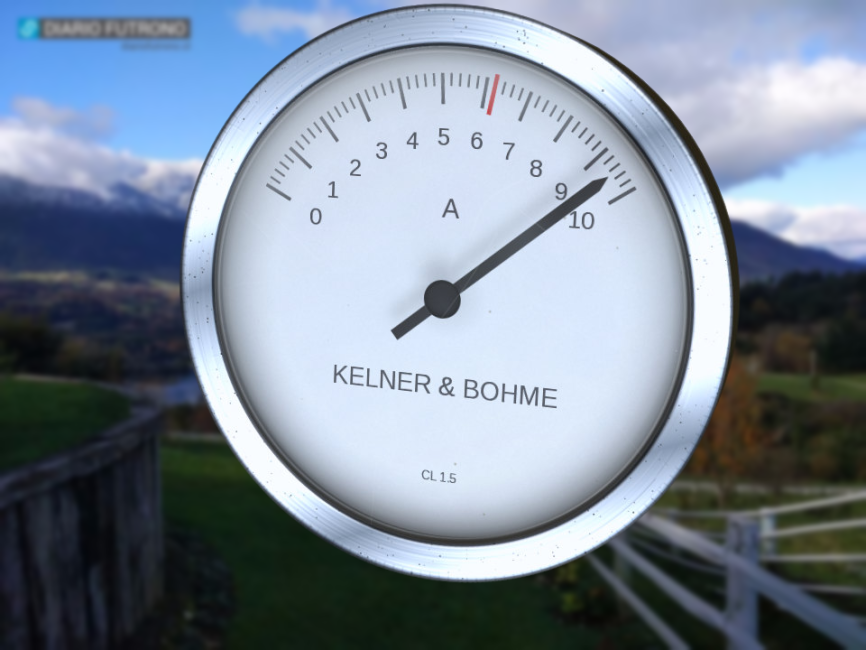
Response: 9.5
